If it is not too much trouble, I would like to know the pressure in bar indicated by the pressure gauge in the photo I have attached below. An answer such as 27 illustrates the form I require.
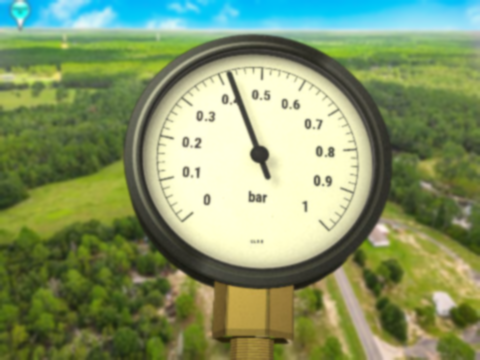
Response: 0.42
